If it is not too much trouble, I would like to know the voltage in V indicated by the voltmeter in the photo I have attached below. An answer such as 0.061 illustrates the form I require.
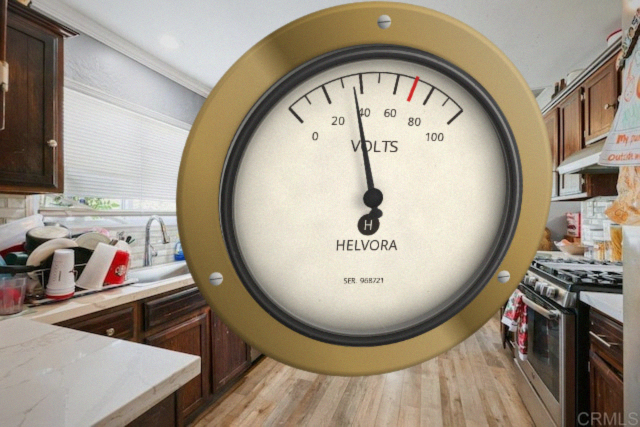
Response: 35
